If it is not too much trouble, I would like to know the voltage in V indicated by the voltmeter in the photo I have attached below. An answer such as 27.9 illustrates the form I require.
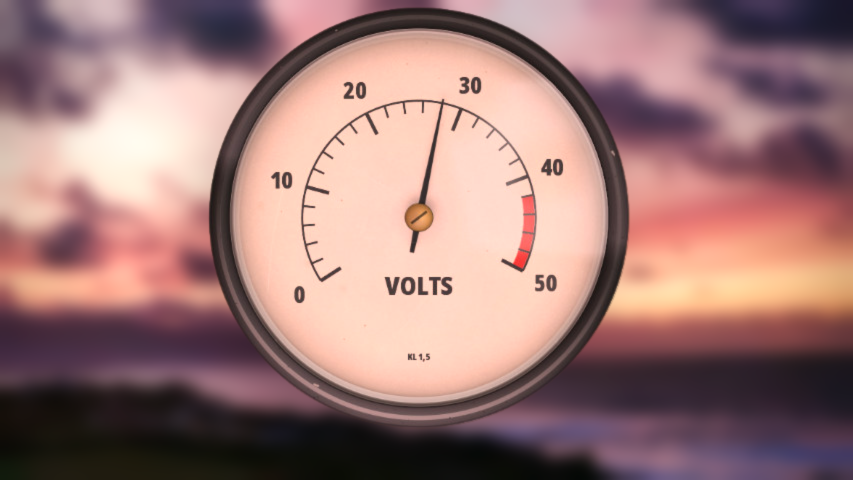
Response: 28
